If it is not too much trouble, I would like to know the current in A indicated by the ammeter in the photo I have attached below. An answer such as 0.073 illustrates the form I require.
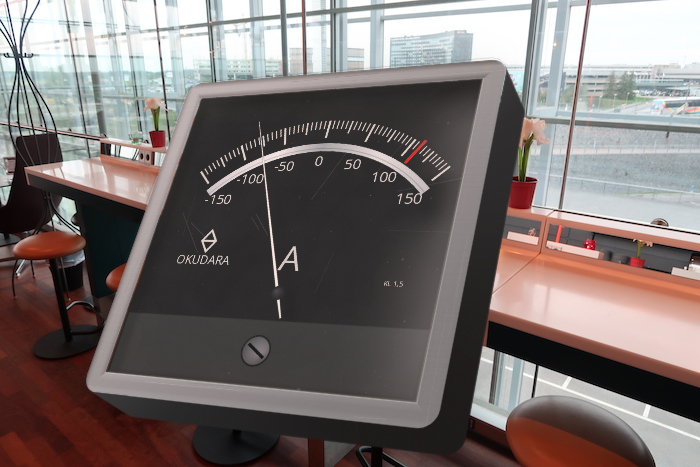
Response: -75
